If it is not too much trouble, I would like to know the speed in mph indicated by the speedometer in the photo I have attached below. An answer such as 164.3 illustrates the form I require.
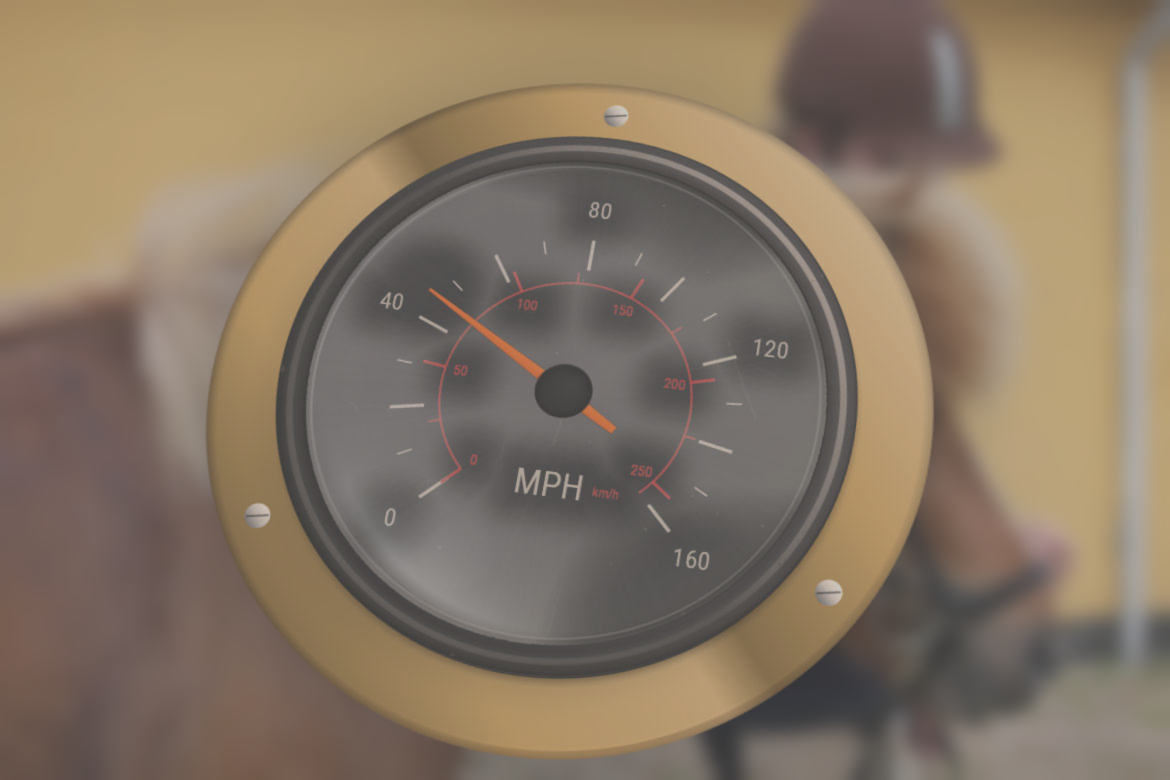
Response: 45
